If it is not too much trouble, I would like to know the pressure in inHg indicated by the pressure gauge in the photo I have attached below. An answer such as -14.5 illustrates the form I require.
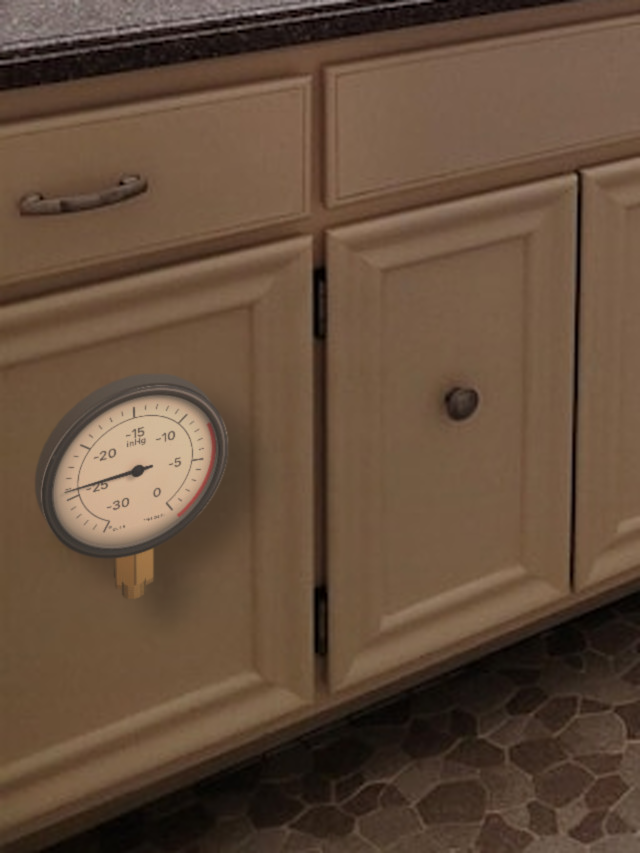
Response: -24
